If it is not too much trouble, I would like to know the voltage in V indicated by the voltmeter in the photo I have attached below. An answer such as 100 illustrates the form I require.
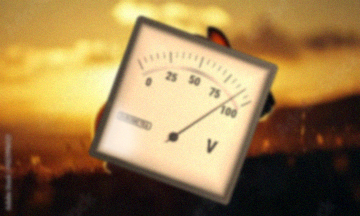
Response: 90
